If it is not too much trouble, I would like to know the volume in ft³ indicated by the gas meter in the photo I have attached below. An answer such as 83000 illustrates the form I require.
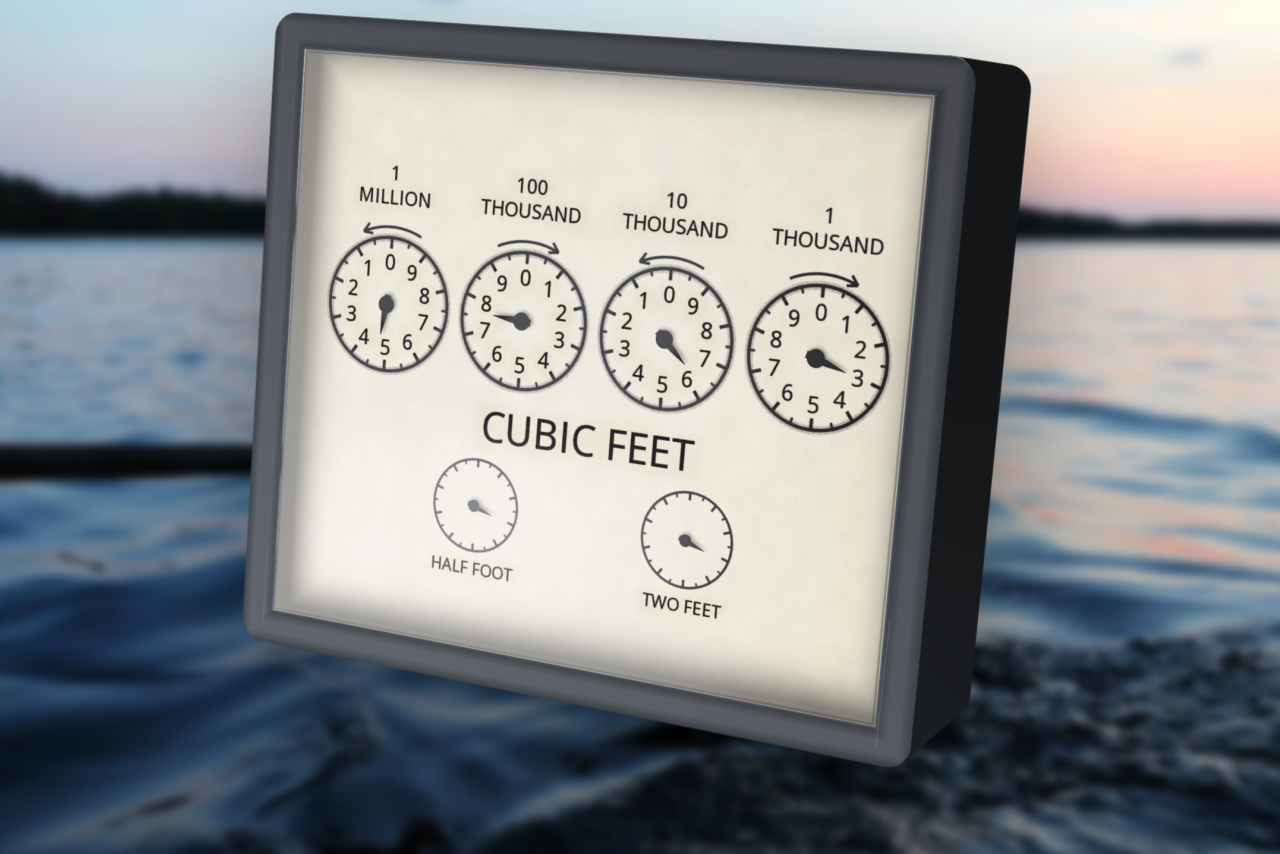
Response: 476300
